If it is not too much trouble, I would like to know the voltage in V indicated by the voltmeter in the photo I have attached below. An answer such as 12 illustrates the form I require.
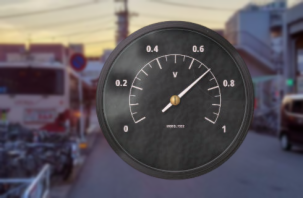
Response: 0.7
